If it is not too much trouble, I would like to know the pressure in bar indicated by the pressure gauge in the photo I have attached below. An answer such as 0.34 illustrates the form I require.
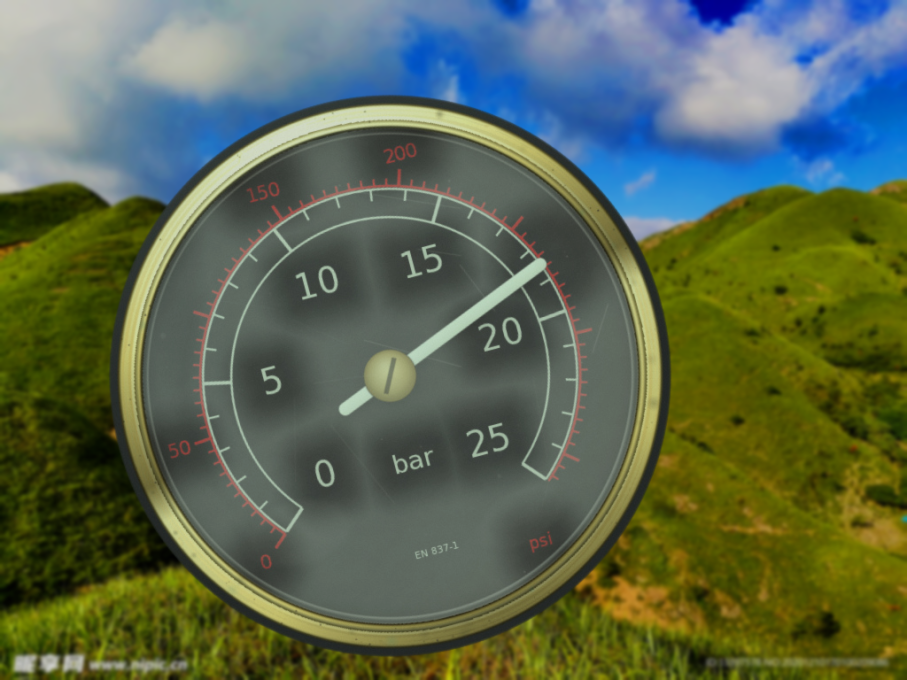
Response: 18.5
